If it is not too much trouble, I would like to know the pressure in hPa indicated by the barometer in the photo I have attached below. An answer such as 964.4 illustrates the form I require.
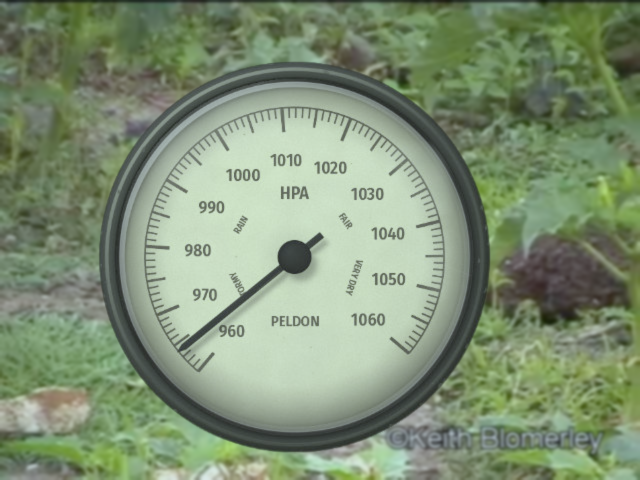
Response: 964
